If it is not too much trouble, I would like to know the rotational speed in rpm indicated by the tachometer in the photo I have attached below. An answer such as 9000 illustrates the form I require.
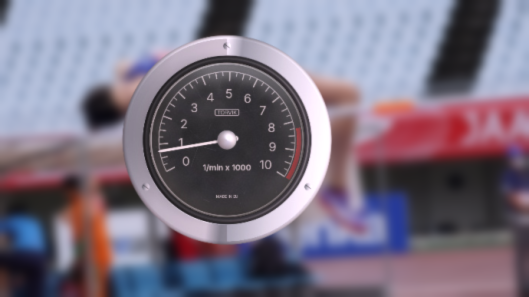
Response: 750
